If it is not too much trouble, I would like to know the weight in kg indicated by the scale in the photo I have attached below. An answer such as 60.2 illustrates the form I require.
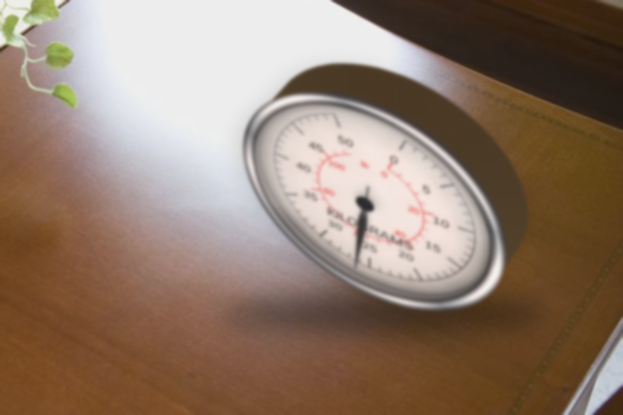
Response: 26
